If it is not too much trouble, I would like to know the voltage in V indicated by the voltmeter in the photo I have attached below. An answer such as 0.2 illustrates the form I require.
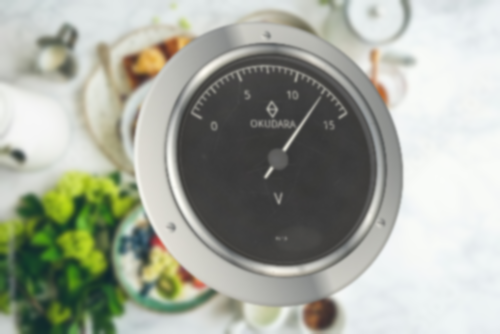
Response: 12.5
